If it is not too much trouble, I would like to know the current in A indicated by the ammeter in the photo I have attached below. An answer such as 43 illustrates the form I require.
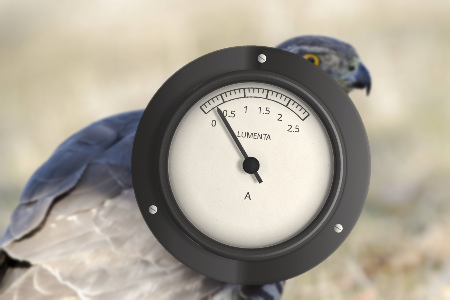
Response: 0.3
